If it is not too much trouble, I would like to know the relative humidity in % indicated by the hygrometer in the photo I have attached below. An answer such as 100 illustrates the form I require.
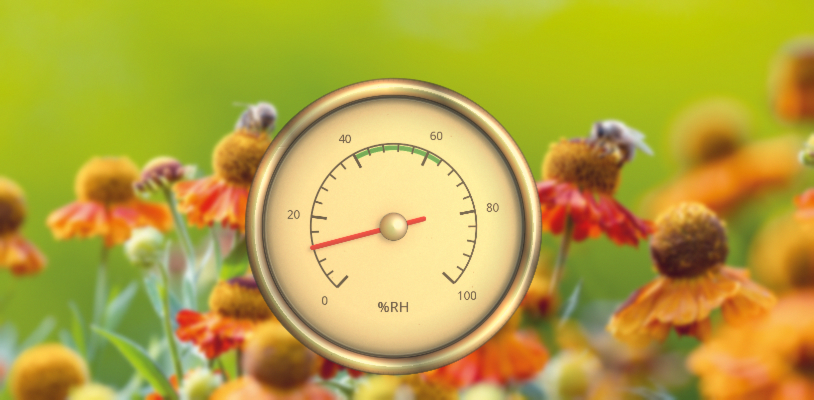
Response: 12
